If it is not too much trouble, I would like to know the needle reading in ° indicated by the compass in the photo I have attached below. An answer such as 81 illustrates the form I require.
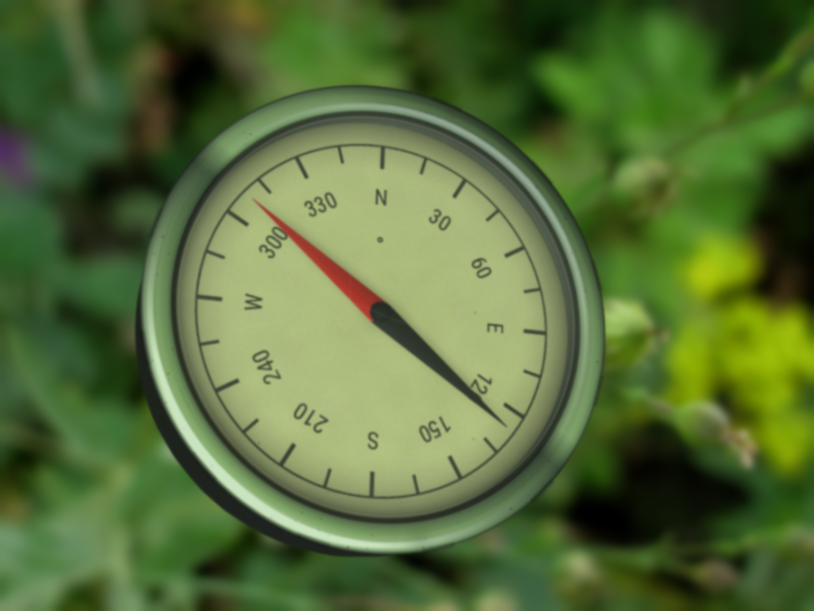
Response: 307.5
